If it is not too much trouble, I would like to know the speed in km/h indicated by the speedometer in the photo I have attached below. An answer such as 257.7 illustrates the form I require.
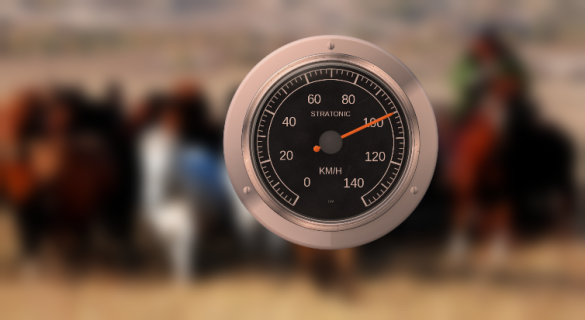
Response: 100
